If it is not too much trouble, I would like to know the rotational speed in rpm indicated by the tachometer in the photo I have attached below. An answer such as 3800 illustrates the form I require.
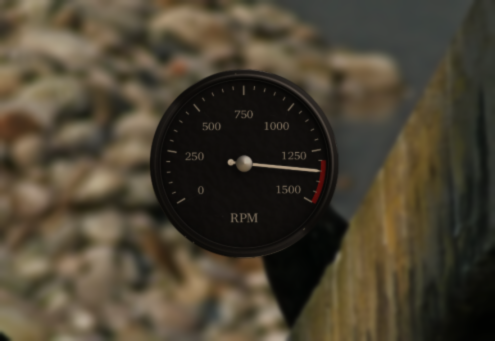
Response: 1350
